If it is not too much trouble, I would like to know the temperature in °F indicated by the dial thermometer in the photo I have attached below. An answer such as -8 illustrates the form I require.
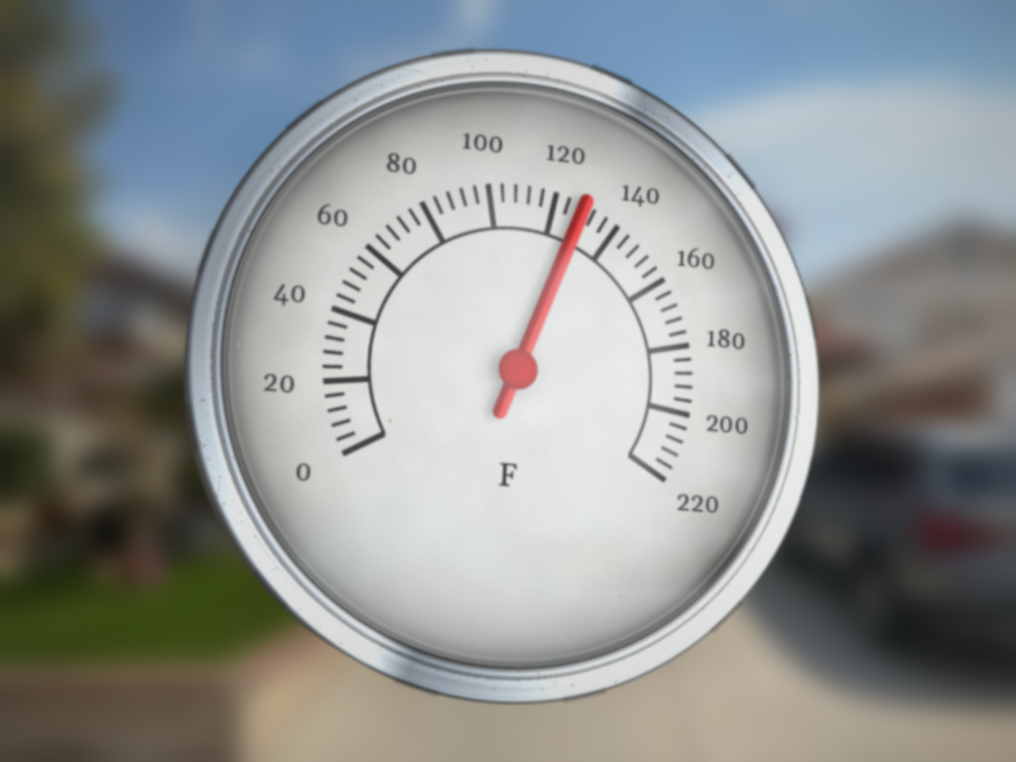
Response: 128
